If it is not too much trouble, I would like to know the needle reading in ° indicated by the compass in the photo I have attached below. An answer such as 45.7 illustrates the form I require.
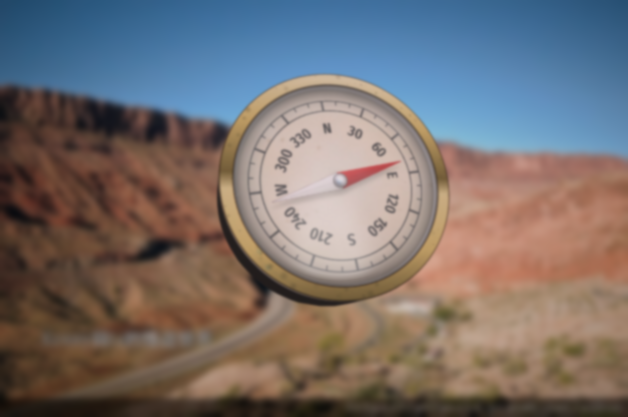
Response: 80
